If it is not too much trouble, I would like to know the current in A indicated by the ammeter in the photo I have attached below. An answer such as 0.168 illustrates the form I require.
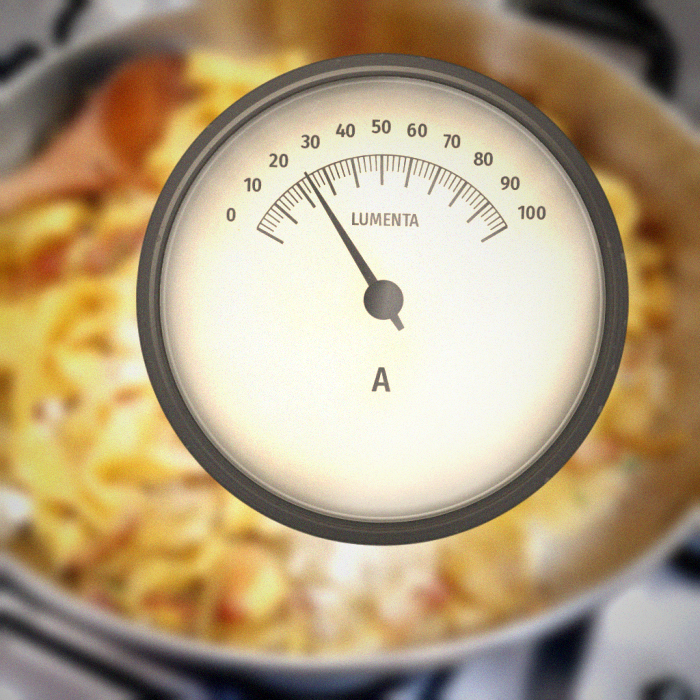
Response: 24
